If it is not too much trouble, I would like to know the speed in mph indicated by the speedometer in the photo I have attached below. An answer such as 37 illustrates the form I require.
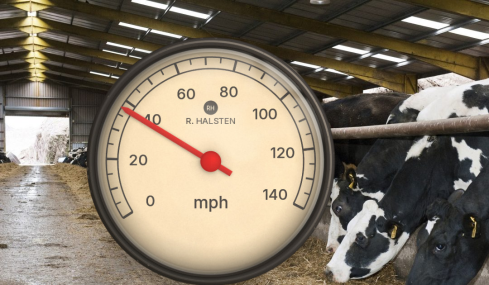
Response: 37.5
